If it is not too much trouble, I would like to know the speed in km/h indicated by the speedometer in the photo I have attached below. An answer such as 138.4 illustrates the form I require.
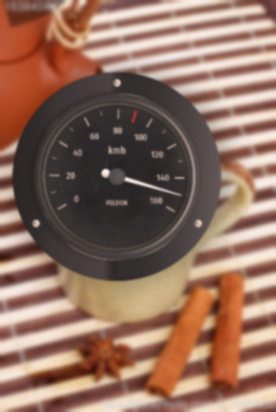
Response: 150
